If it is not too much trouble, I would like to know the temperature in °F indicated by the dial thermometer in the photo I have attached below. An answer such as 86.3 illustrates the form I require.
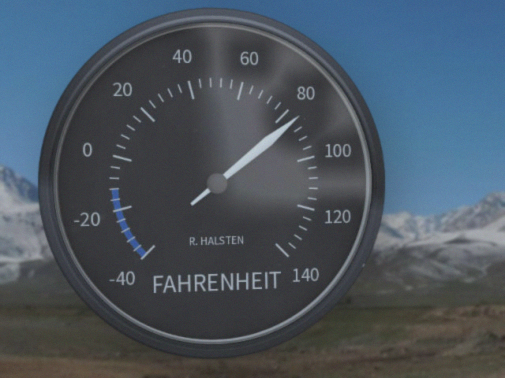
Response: 84
